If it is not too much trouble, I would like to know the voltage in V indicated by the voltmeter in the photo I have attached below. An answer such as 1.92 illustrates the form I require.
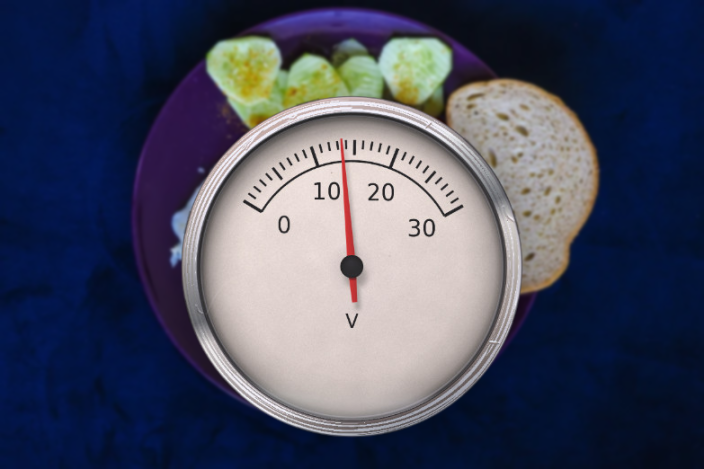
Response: 13.5
